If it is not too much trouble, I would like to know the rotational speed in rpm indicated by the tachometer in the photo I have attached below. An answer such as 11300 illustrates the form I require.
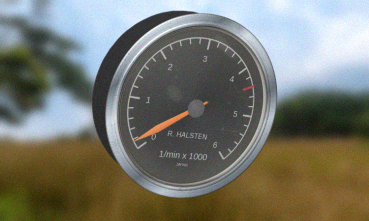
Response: 200
